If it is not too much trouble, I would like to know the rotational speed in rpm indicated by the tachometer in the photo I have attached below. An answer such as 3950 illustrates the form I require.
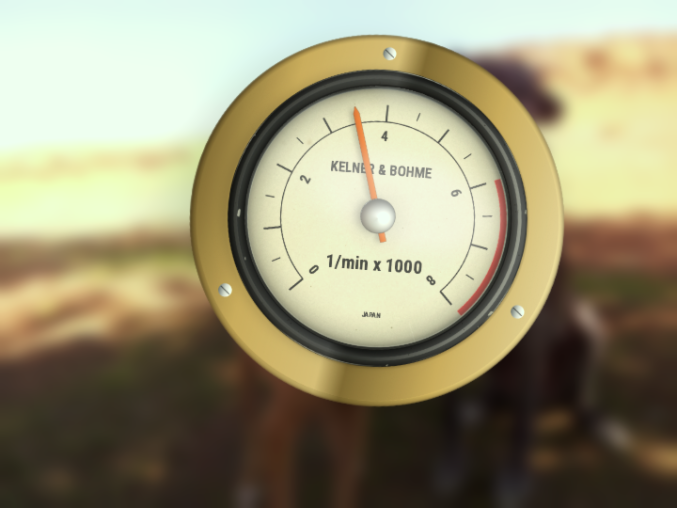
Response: 3500
